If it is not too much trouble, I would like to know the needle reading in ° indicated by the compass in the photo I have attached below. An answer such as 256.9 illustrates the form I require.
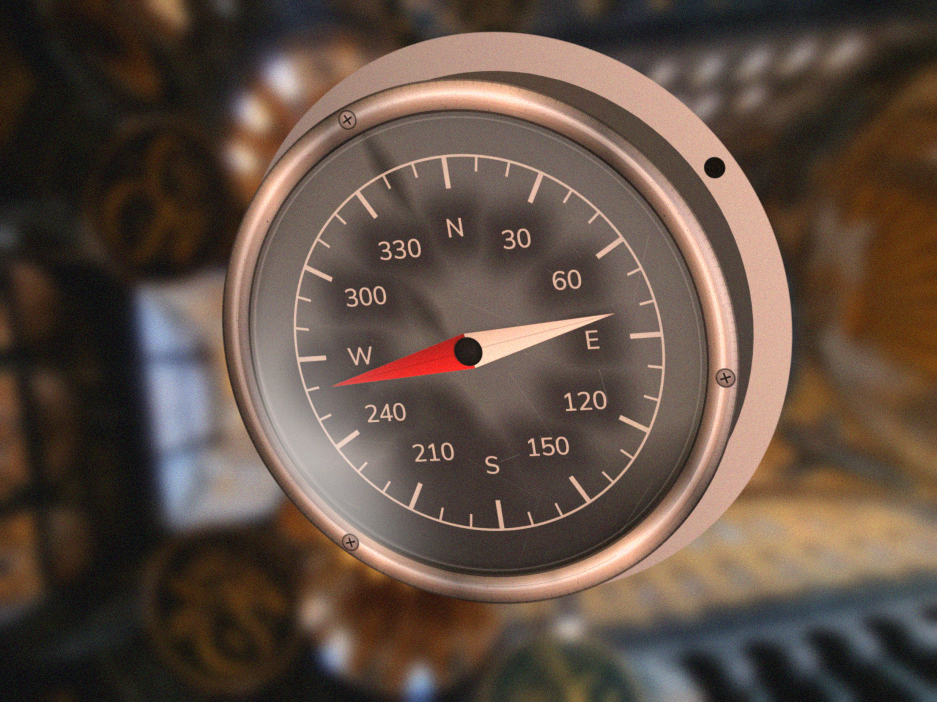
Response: 260
